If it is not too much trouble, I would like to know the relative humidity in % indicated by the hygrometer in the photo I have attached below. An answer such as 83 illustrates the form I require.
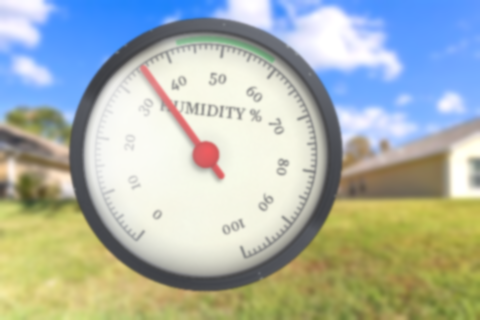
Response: 35
